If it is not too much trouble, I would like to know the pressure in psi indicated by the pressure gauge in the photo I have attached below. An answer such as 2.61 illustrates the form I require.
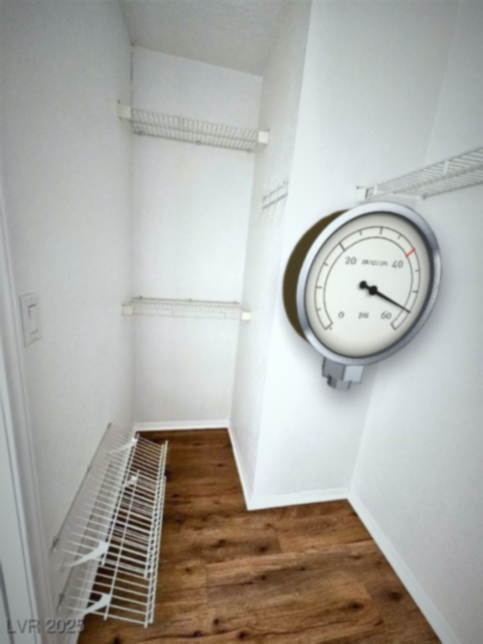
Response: 55
